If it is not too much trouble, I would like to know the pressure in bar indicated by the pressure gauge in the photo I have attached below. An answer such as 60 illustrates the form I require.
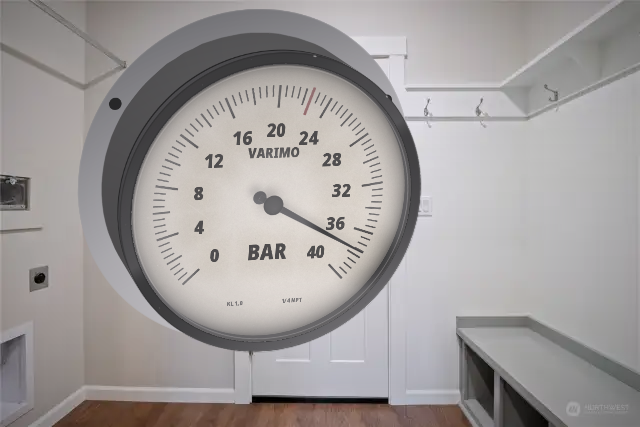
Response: 37.5
